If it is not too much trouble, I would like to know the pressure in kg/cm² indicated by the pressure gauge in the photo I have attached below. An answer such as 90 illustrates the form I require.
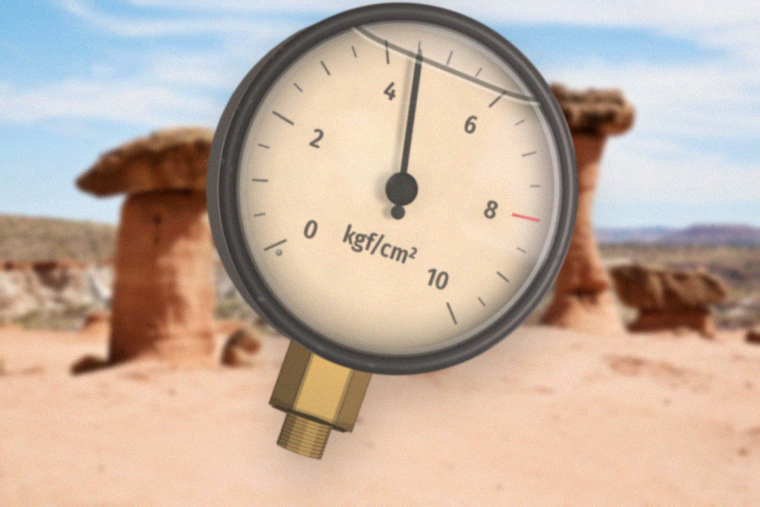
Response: 4.5
